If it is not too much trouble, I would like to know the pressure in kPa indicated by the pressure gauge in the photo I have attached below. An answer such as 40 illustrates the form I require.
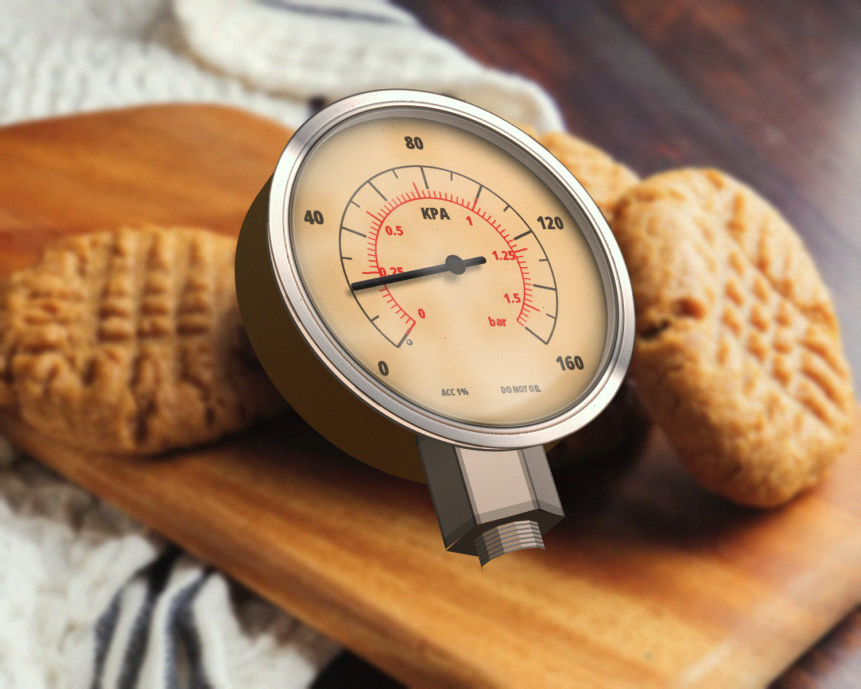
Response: 20
